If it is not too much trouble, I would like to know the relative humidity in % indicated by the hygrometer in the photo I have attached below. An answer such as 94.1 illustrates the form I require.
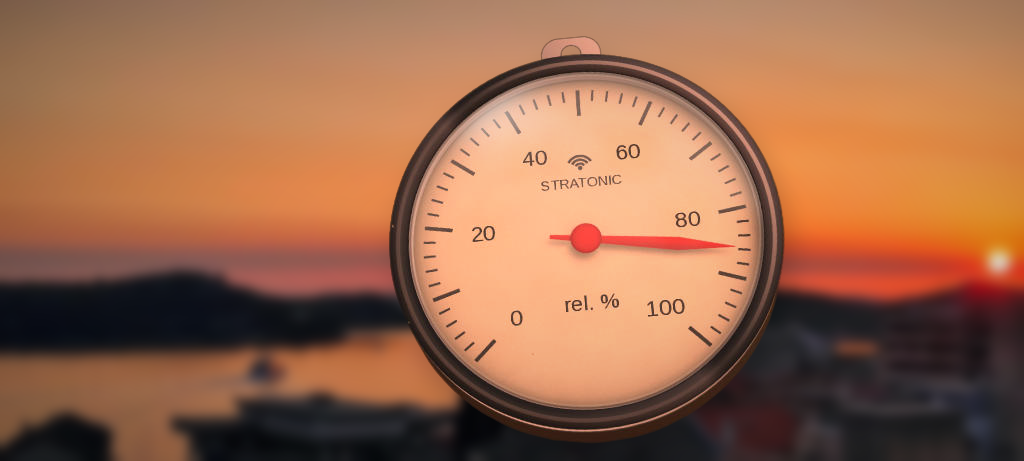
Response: 86
